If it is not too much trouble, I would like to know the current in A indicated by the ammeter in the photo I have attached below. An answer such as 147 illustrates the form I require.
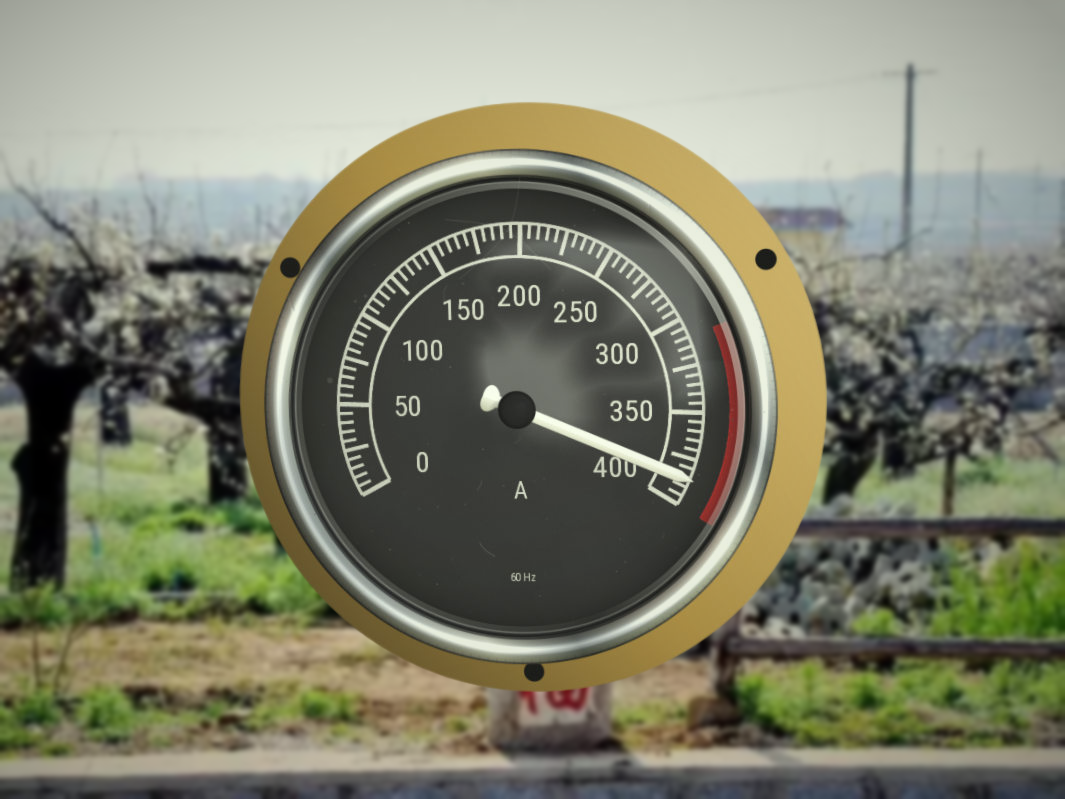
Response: 385
